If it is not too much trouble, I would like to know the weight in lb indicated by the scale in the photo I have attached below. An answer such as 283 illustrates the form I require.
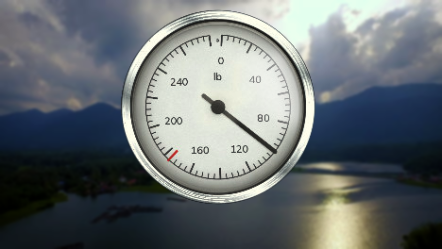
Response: 100
